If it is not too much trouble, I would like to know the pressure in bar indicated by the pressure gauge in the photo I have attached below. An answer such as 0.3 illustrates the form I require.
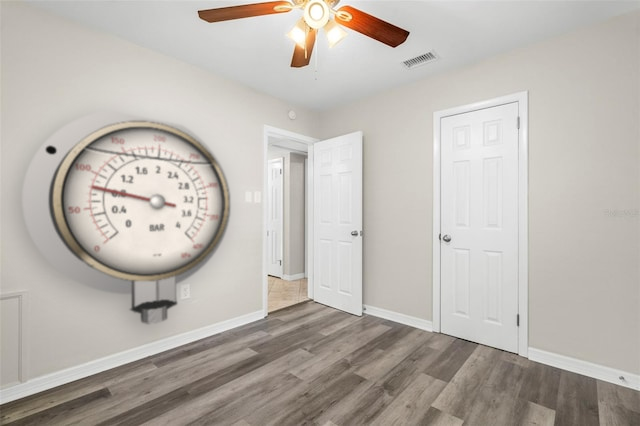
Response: 0.8
